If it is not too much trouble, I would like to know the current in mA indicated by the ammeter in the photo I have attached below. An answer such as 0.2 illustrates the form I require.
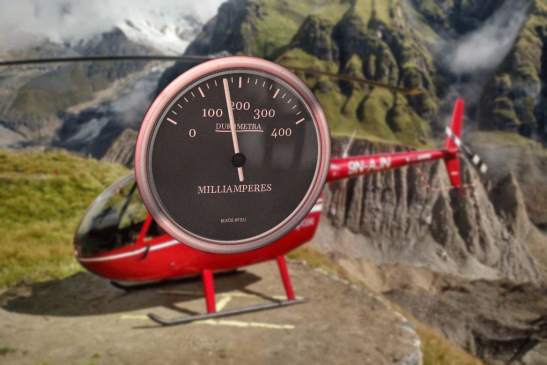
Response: 160
